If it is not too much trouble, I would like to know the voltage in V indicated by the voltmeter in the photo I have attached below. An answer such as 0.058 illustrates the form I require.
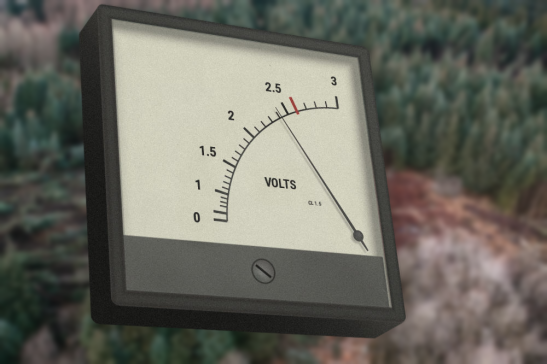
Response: 2.4
